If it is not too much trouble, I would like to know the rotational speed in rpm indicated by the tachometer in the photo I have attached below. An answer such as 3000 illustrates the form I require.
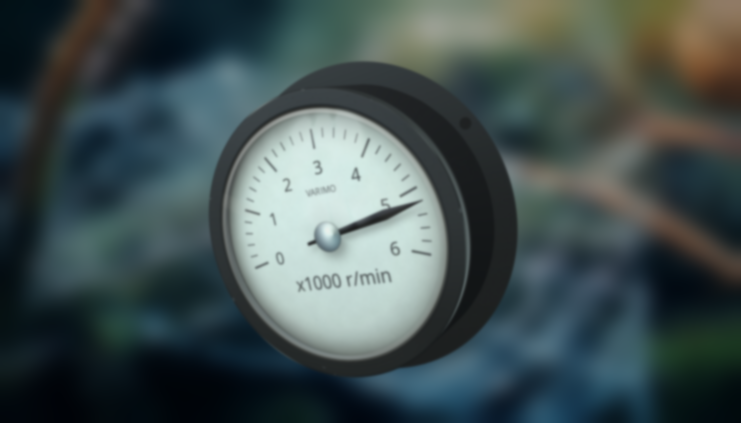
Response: 5200
